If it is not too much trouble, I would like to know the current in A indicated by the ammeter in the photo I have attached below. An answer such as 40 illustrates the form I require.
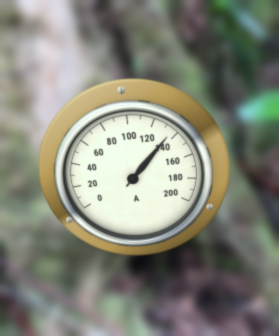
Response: 135
